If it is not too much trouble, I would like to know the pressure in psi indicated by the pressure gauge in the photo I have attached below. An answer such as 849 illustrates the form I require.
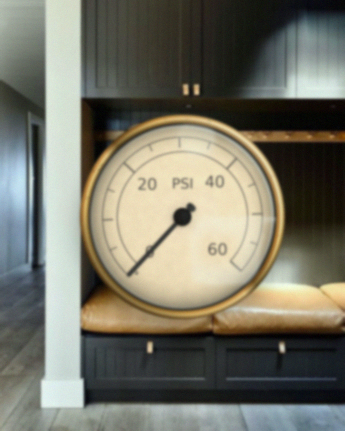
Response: 0
